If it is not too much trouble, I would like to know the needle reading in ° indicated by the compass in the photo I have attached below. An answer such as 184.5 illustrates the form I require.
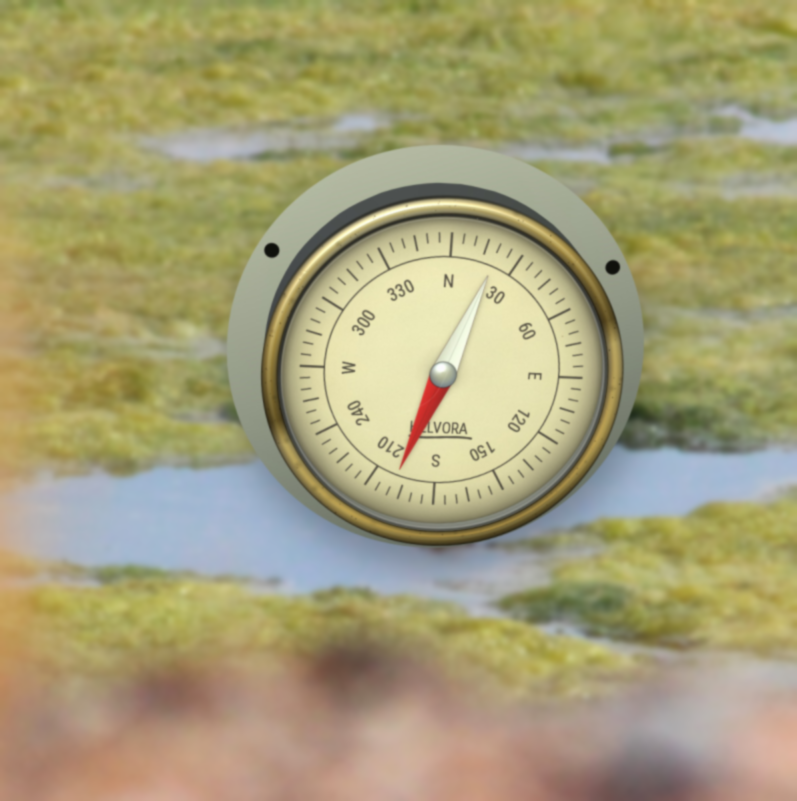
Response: 200
